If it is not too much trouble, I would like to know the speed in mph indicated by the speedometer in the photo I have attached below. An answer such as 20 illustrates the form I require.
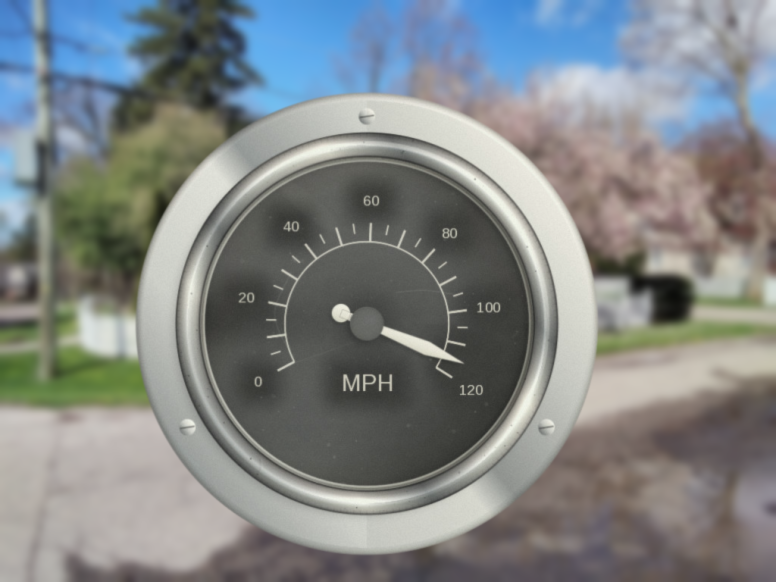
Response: 115
